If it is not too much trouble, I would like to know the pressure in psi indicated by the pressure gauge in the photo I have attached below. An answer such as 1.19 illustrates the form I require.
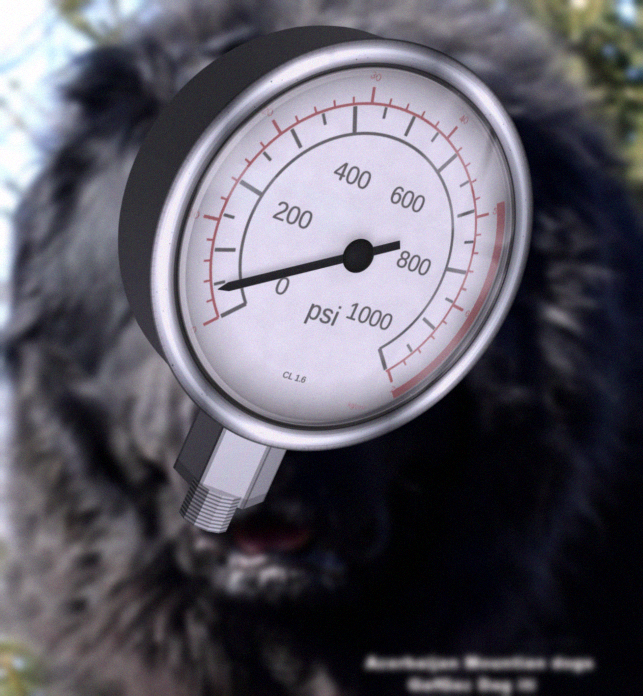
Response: 50
